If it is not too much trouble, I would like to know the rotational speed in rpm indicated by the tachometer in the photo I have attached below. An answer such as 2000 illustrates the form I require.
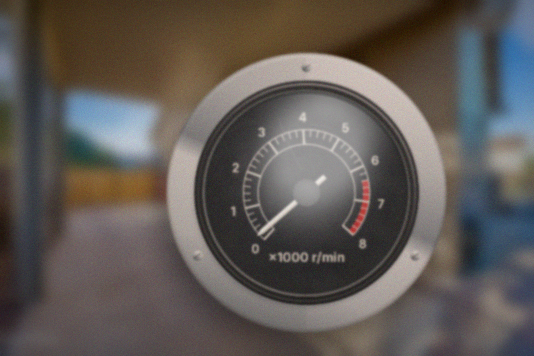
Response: 200
